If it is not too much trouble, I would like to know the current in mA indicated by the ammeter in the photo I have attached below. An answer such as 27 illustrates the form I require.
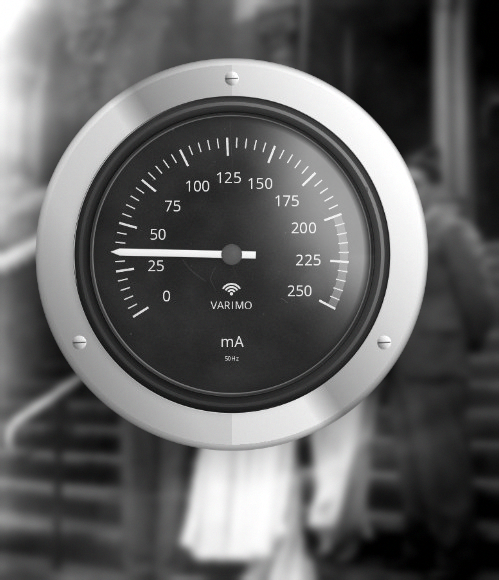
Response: 35
